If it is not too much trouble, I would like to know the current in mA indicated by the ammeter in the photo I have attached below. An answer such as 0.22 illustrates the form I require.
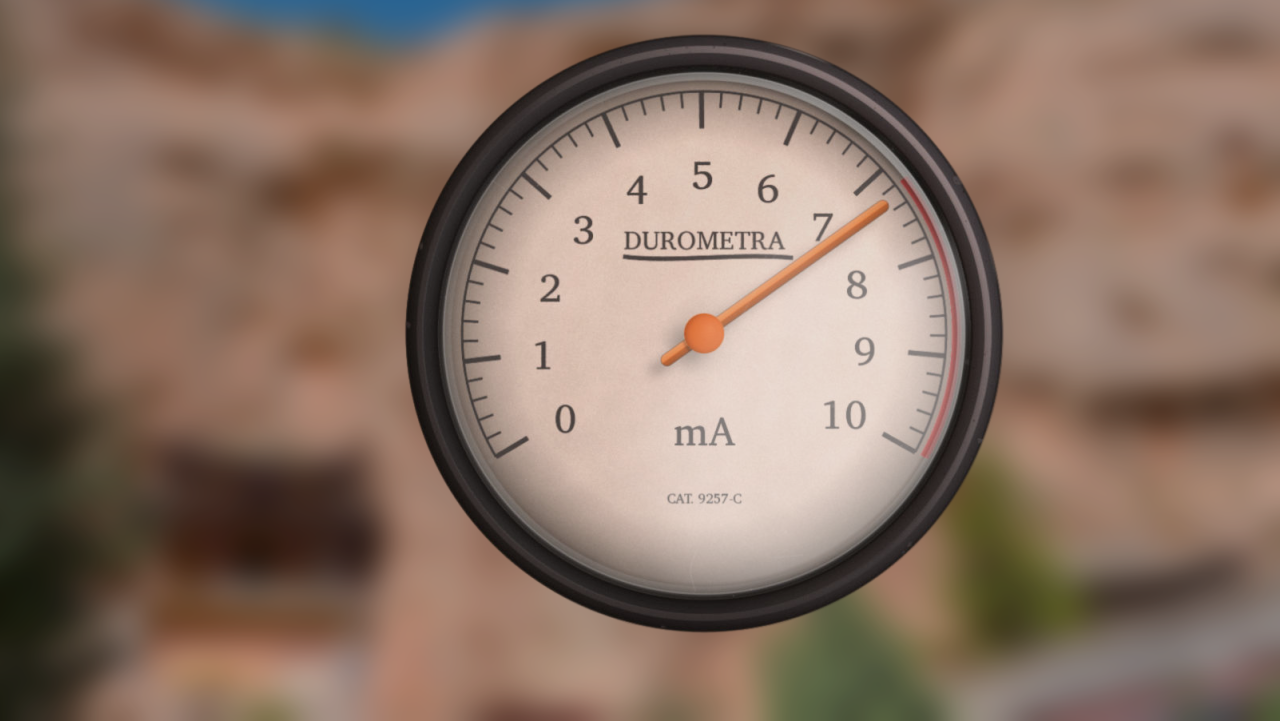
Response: 7.3
